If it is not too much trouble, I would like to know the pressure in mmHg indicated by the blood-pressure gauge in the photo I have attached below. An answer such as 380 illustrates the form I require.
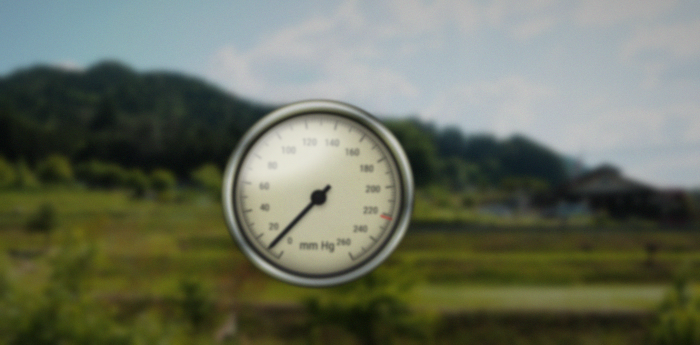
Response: 10
